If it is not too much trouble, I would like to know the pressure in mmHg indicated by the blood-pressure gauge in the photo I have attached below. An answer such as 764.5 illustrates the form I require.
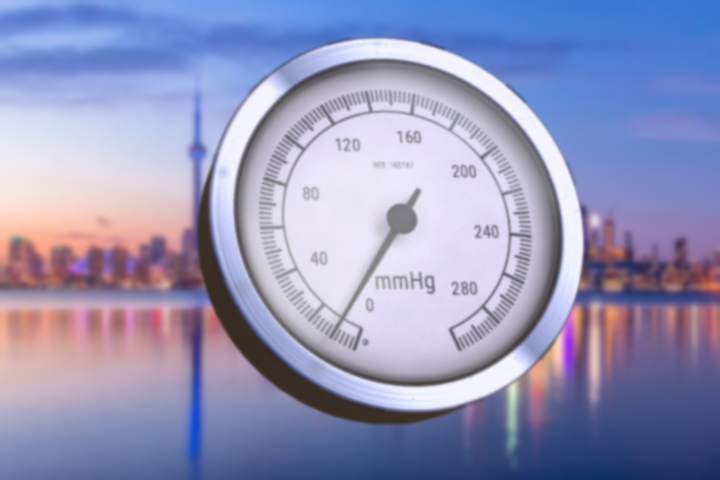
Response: 10
